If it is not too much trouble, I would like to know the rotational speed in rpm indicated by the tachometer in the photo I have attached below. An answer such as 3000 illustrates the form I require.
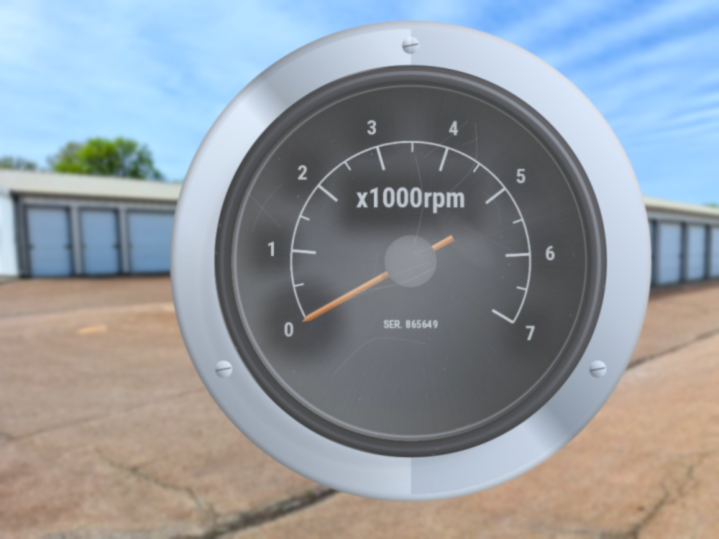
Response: 0
